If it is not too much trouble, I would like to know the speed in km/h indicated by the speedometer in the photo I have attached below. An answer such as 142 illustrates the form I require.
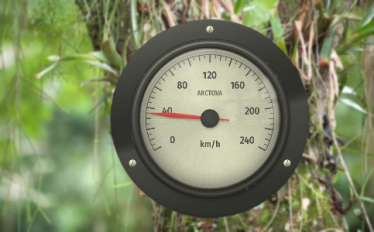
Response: 35
